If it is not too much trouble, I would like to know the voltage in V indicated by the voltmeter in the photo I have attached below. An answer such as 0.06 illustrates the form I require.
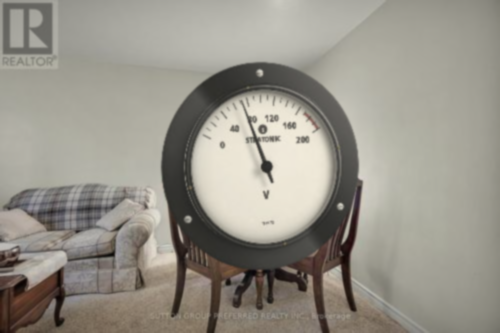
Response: 70
